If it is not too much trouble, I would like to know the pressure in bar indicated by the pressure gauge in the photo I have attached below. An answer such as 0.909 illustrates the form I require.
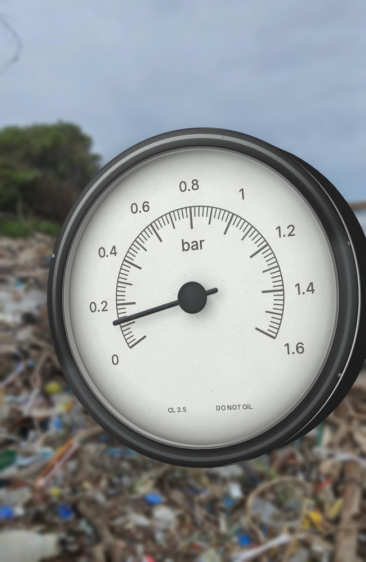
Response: 0.12
